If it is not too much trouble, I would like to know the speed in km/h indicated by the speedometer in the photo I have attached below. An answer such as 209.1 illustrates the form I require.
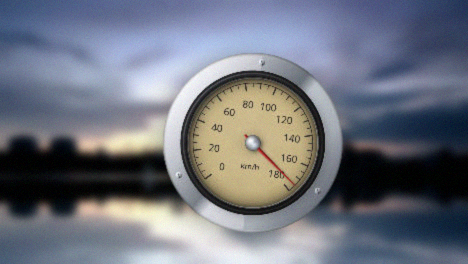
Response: 175
